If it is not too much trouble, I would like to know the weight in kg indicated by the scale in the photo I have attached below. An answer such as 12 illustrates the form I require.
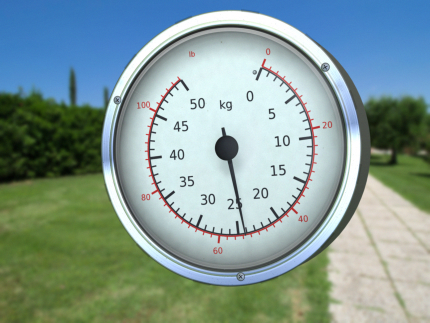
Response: 24
